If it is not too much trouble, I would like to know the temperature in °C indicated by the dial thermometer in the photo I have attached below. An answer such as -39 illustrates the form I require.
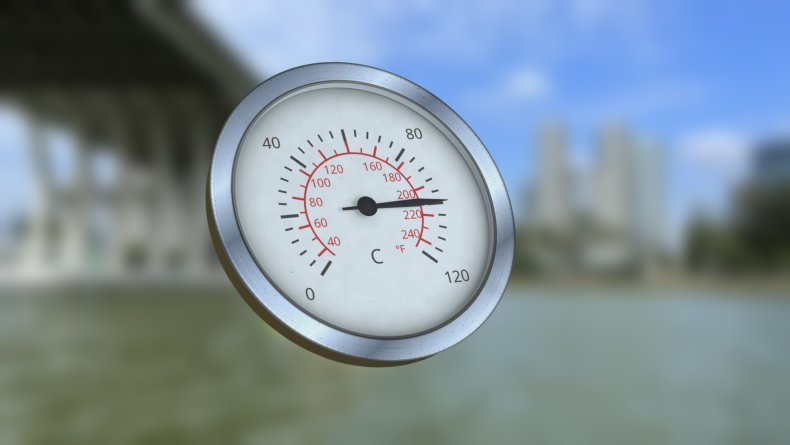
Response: 100
